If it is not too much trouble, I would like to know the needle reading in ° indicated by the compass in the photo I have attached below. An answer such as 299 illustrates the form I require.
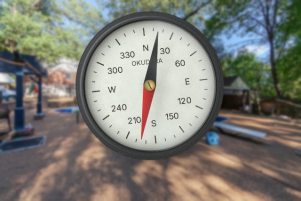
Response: 195
